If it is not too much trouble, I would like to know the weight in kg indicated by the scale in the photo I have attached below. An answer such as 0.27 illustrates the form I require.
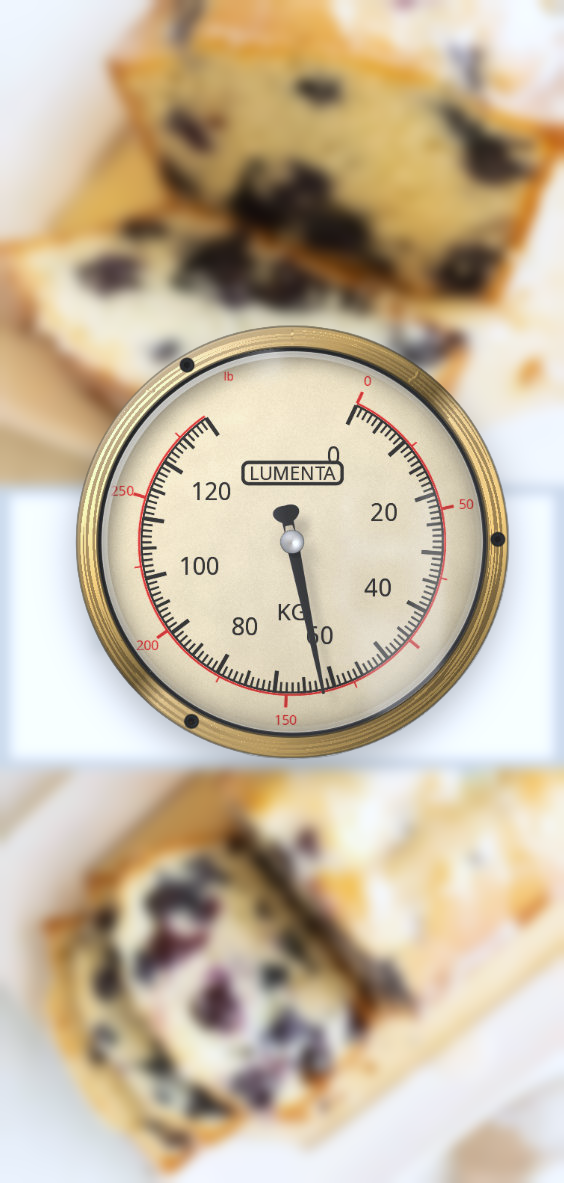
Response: 62
